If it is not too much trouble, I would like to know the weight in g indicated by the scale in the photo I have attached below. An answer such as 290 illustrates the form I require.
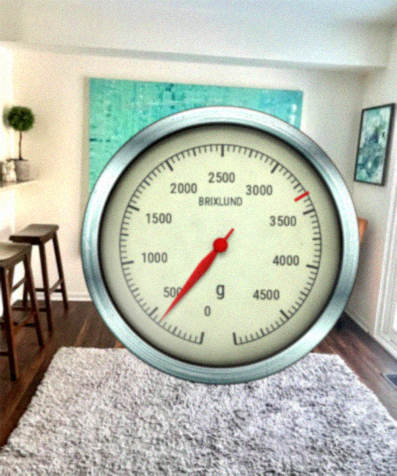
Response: 400
